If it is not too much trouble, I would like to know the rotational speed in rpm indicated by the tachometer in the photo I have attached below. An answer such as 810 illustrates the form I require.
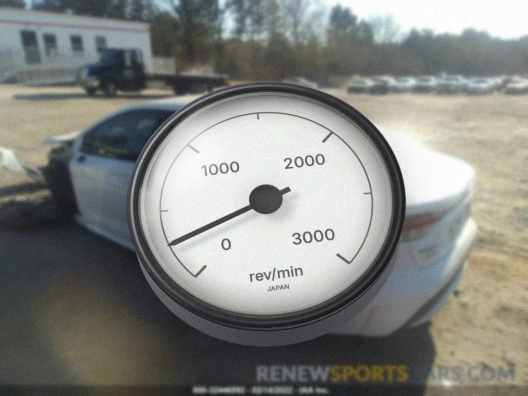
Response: 250
